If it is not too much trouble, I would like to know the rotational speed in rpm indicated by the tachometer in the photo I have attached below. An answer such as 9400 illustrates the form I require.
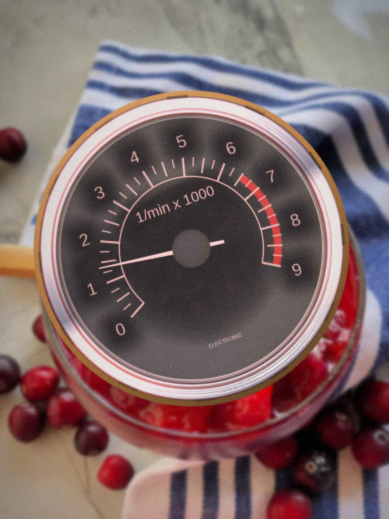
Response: 1375
